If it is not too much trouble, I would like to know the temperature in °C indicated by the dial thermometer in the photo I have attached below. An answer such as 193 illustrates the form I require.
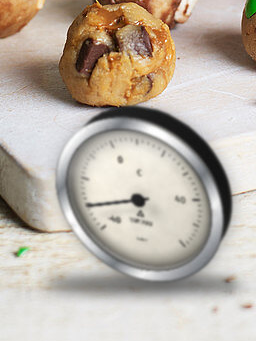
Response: -30
